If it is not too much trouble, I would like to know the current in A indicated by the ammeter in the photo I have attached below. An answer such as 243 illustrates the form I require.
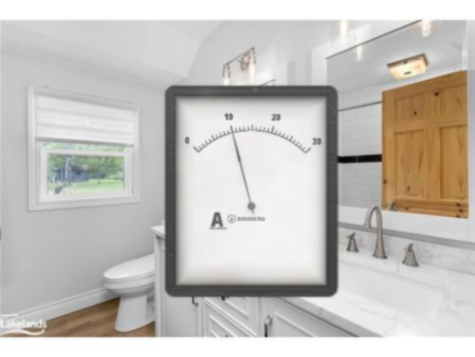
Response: 10
